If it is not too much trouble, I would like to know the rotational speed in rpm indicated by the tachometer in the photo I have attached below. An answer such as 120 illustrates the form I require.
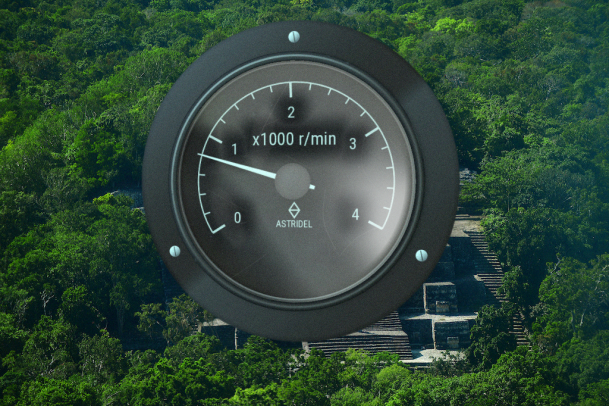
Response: 800
